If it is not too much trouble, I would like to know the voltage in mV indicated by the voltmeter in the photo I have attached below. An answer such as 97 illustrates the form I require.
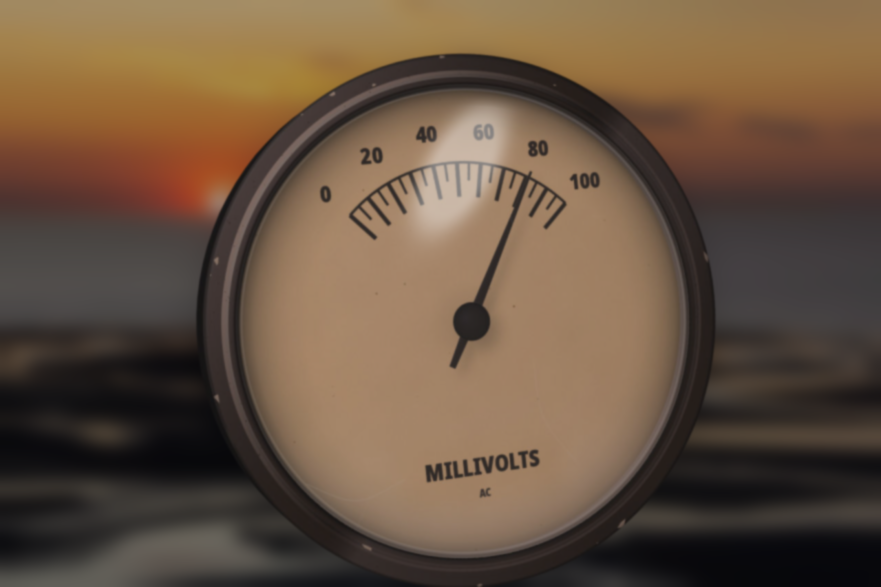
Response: 80
